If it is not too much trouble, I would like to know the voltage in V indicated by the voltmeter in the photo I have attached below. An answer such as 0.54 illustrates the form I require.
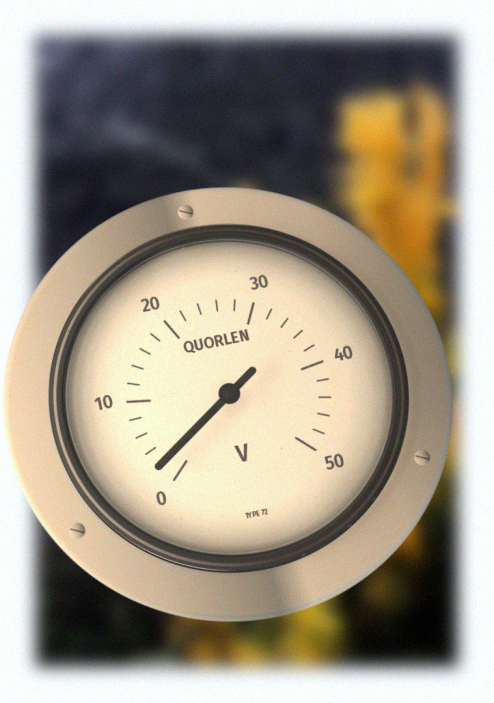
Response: 2
